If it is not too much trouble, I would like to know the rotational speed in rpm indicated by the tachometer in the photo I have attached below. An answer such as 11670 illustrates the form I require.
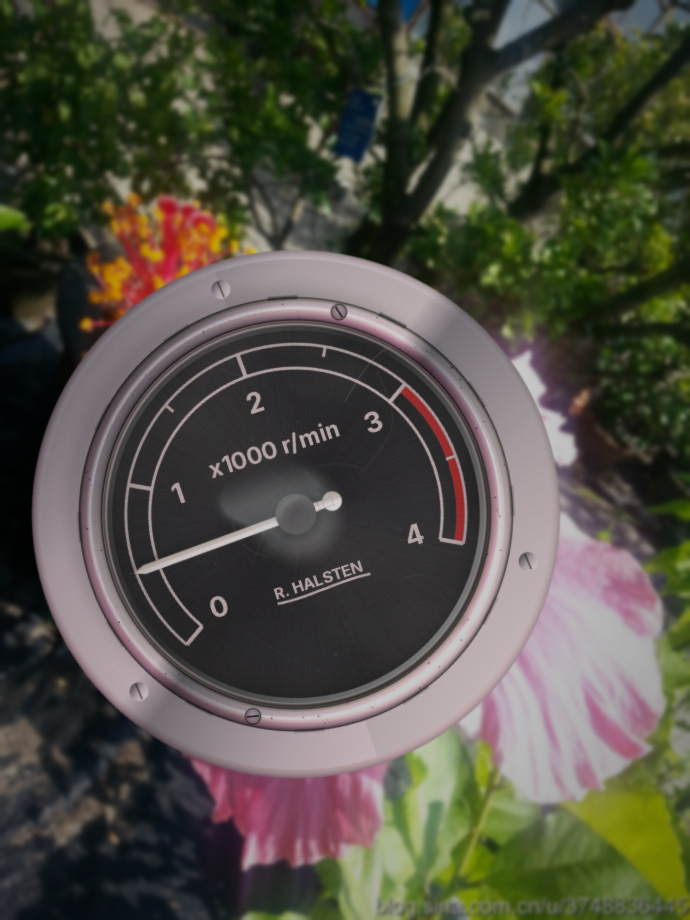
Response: 500
